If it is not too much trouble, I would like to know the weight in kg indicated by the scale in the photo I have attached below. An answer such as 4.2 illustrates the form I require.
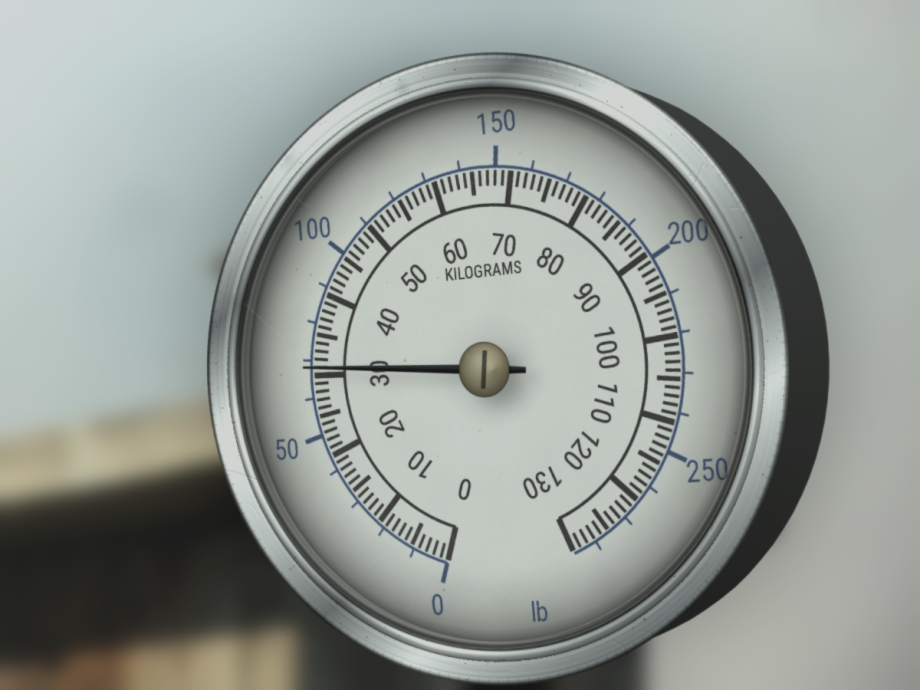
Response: 31
